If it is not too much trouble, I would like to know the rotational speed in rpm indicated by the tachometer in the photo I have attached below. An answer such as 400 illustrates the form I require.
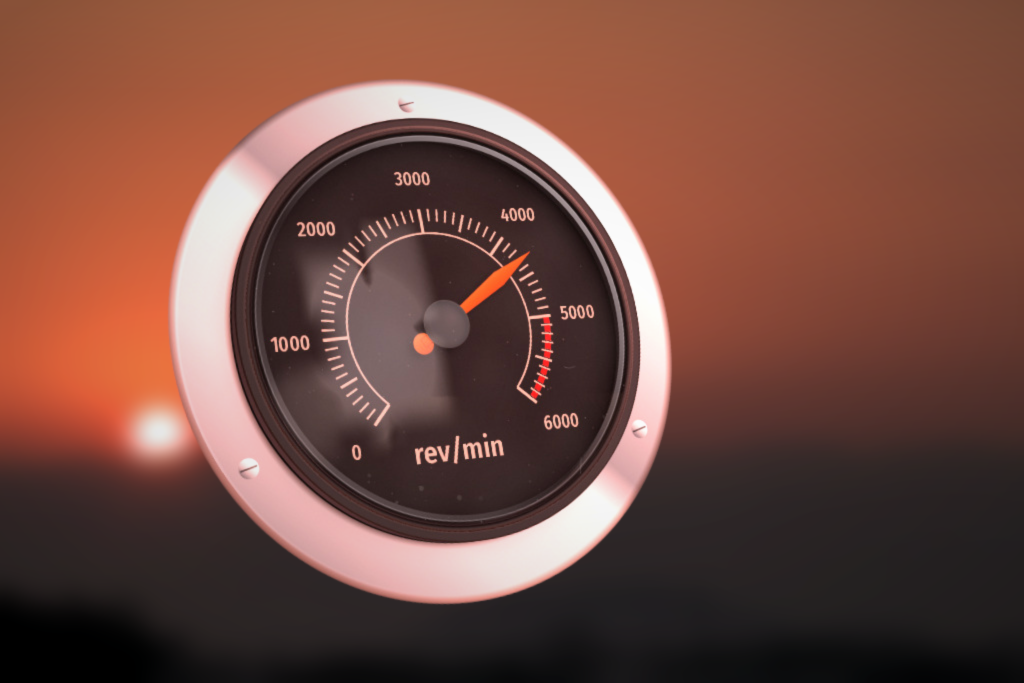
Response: 4300
